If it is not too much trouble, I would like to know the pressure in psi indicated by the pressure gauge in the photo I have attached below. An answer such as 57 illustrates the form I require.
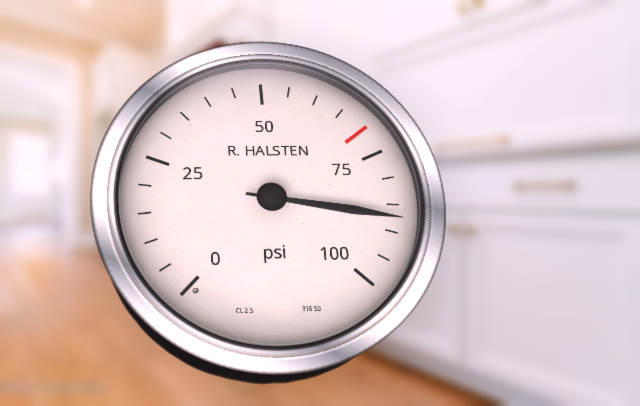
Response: 87.5
